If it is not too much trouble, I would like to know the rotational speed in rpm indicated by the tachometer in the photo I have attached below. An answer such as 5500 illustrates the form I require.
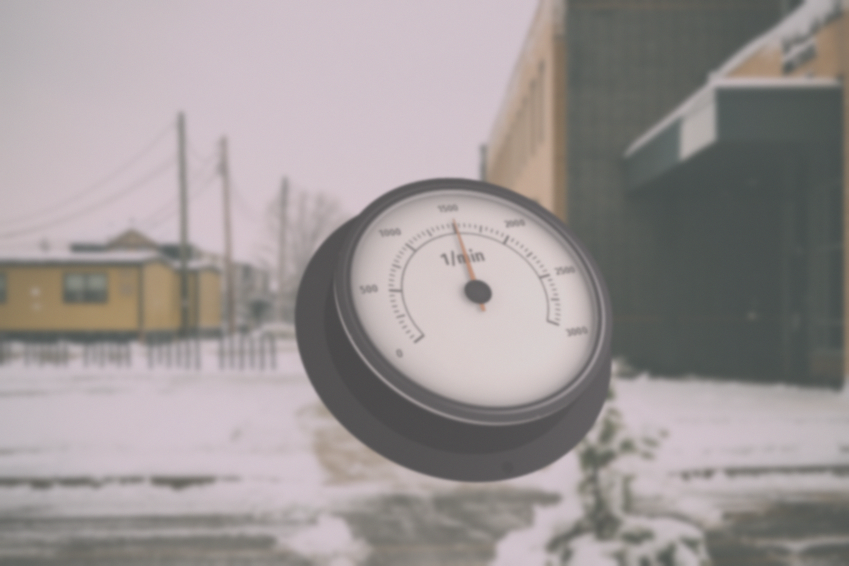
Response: 1500
